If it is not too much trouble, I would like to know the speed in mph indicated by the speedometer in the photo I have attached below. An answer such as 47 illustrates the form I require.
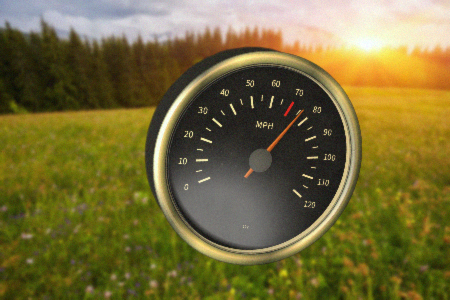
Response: 75
